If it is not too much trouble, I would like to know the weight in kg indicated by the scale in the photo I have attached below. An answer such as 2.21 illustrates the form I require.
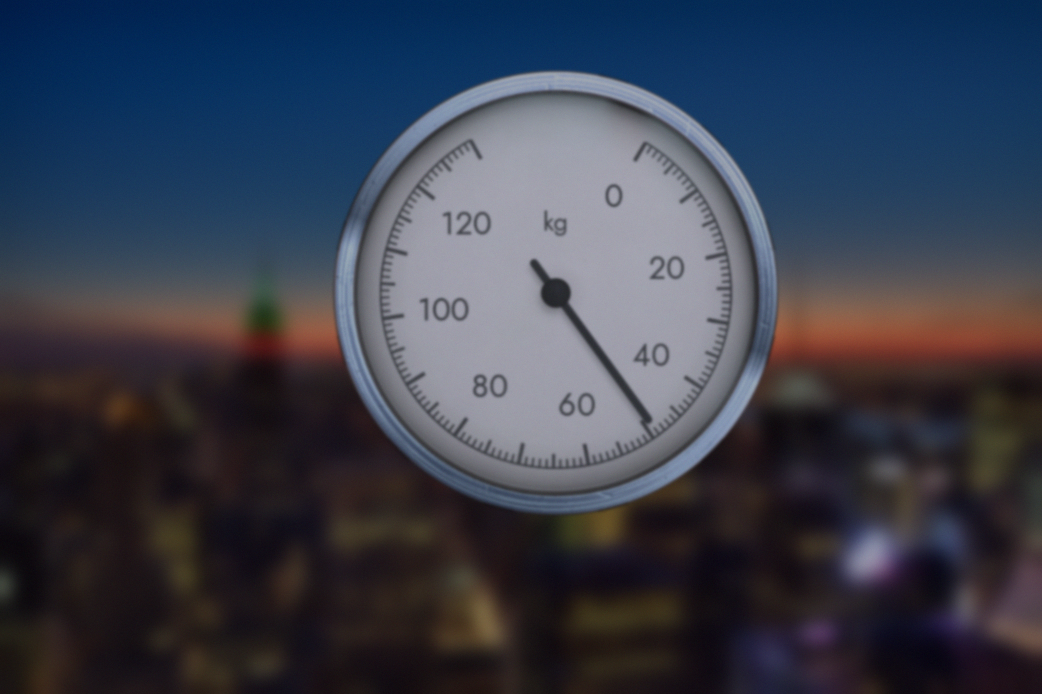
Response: 49
